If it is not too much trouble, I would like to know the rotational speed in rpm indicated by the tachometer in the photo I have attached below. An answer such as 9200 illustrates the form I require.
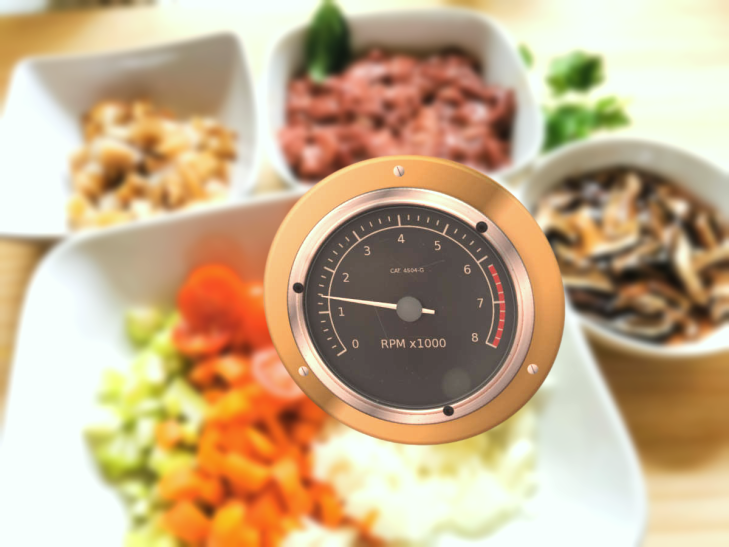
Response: 1400
